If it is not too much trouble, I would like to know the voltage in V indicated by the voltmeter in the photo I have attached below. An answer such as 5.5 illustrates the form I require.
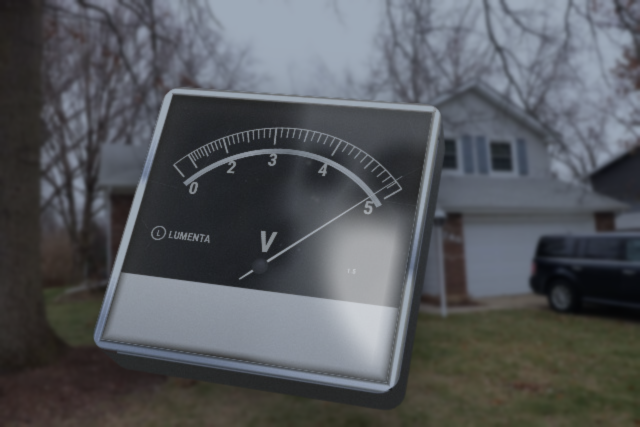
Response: 4.9
